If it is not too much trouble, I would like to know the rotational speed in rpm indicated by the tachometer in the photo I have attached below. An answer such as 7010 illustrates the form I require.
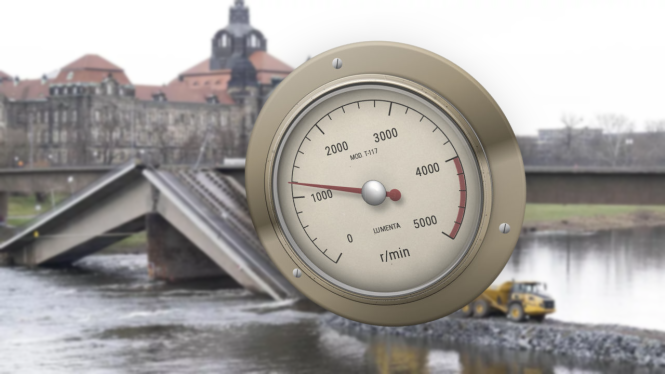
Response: 1200
